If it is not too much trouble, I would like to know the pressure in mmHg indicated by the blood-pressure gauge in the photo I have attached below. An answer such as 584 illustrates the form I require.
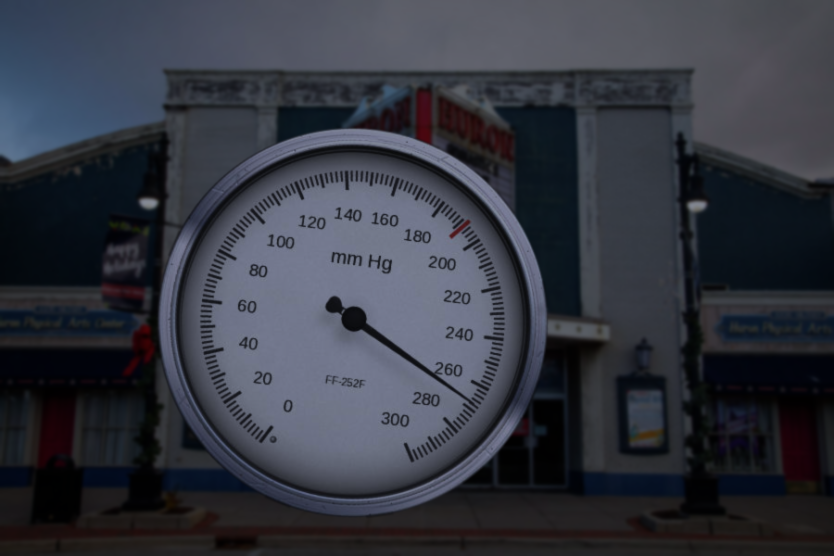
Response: 268
